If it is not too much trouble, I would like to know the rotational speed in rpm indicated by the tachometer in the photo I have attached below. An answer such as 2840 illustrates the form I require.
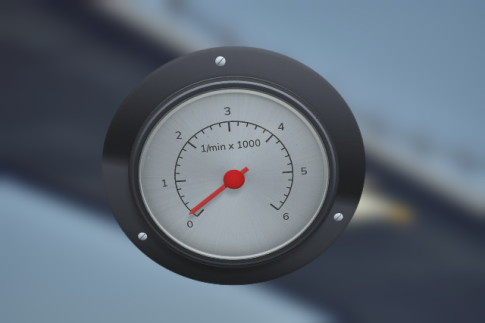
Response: 200
